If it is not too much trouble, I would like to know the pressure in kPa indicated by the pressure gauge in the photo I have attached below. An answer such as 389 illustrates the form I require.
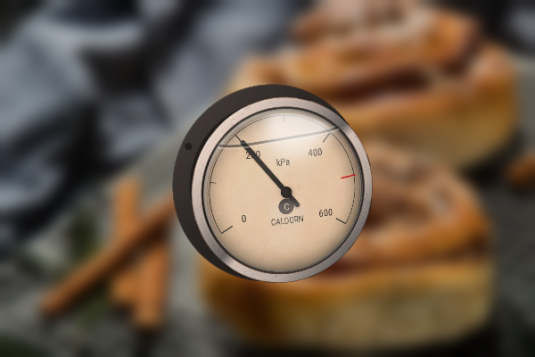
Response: 200
